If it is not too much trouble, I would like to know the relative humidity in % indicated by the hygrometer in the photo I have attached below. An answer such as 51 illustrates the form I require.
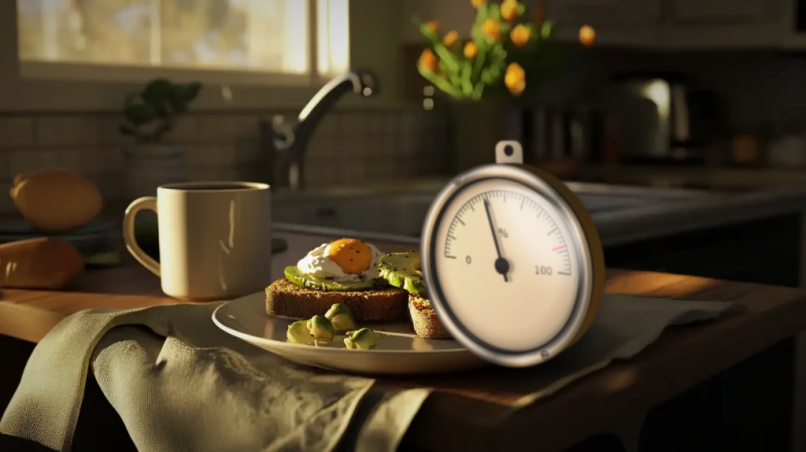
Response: 40
